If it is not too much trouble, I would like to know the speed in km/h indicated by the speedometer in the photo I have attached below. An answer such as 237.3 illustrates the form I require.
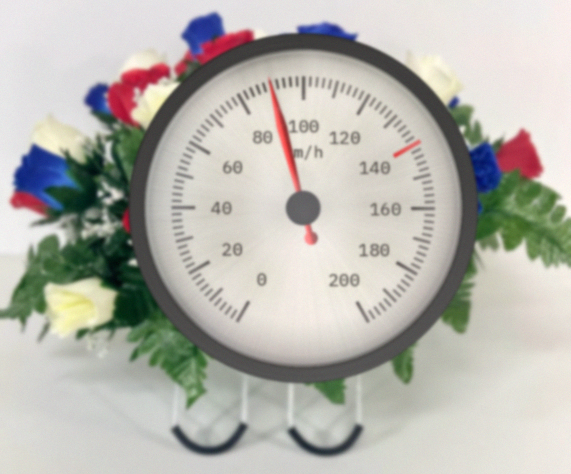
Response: 90
